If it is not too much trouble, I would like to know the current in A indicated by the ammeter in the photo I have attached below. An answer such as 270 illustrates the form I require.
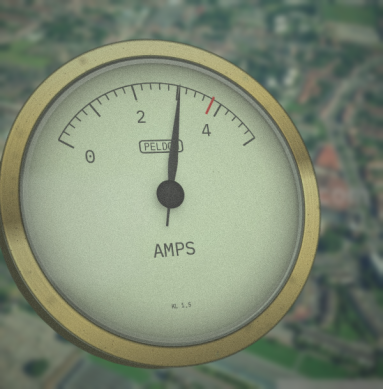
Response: 3
